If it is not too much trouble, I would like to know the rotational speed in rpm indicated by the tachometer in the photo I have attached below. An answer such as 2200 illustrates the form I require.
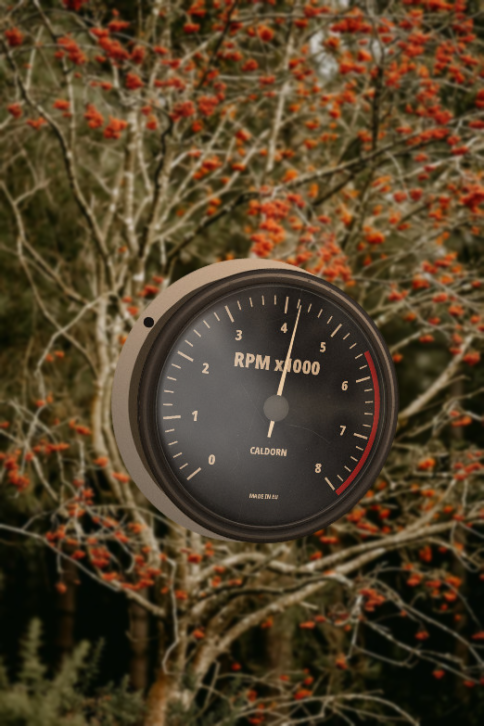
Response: 4200
